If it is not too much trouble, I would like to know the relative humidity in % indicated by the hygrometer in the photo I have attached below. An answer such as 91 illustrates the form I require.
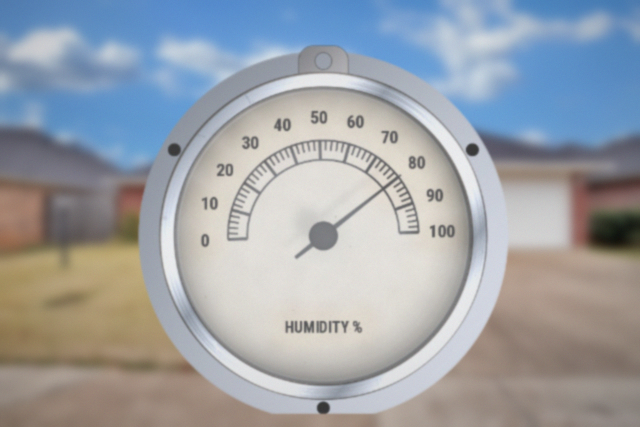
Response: 80
